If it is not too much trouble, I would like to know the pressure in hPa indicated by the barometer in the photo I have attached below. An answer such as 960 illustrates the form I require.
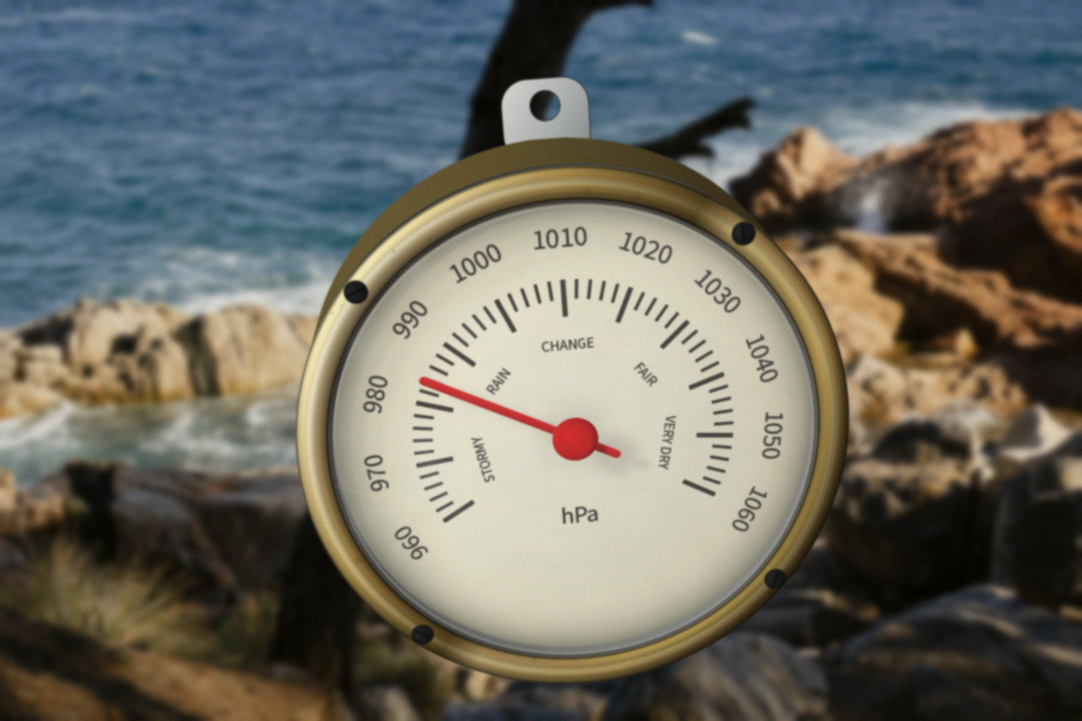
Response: 984
